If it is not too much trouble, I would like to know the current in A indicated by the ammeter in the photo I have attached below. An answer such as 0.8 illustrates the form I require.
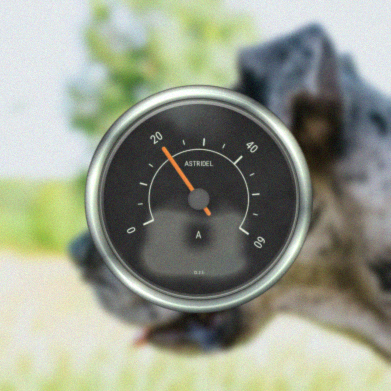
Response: 20
